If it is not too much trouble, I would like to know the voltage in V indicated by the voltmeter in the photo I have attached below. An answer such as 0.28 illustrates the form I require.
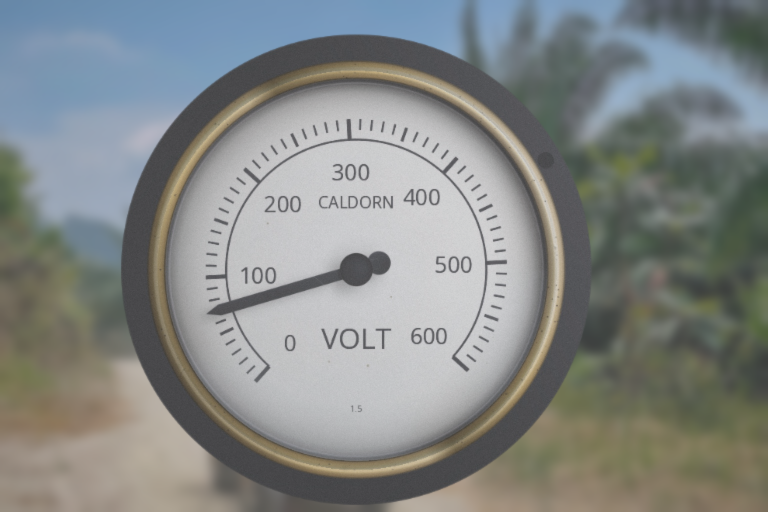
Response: 70
